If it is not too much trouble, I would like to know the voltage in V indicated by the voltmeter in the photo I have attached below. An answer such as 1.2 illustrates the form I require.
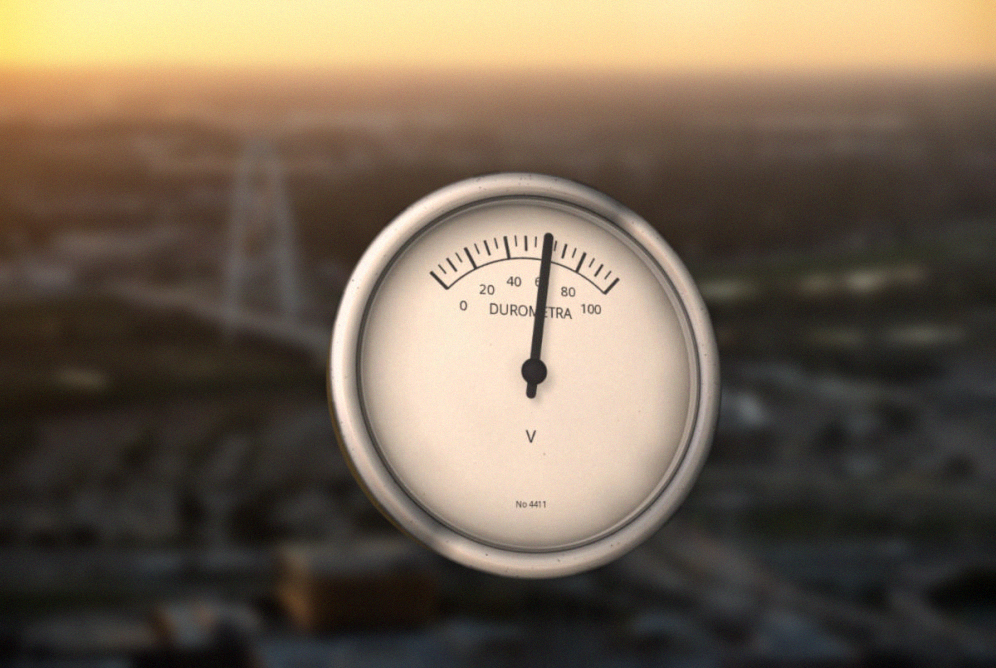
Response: 60
